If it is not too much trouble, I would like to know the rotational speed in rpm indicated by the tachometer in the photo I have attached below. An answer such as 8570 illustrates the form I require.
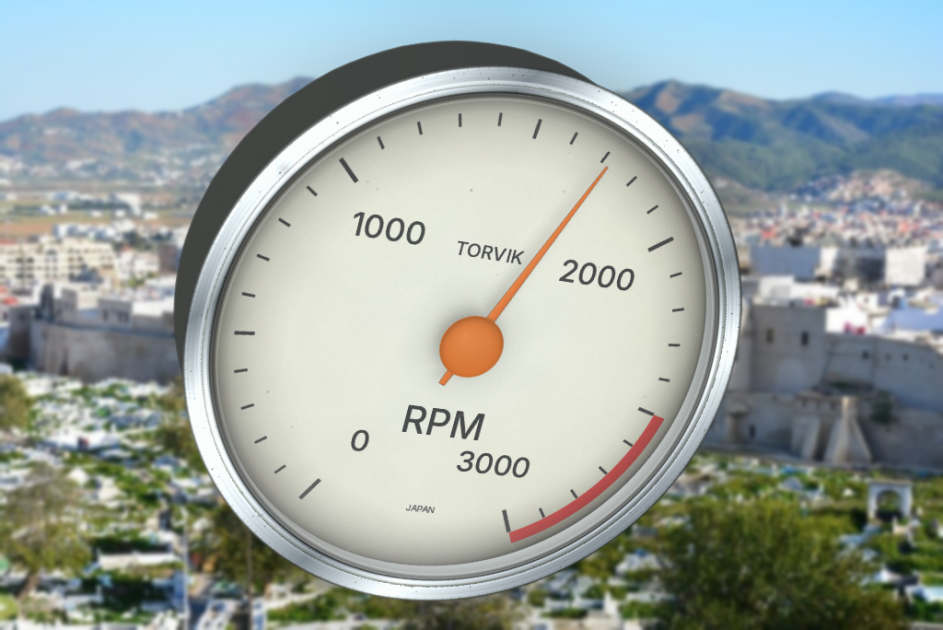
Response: 1700
